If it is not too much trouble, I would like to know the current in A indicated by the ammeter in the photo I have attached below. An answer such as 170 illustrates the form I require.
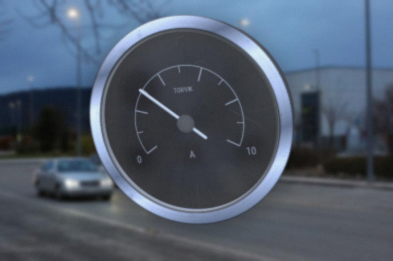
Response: 3
